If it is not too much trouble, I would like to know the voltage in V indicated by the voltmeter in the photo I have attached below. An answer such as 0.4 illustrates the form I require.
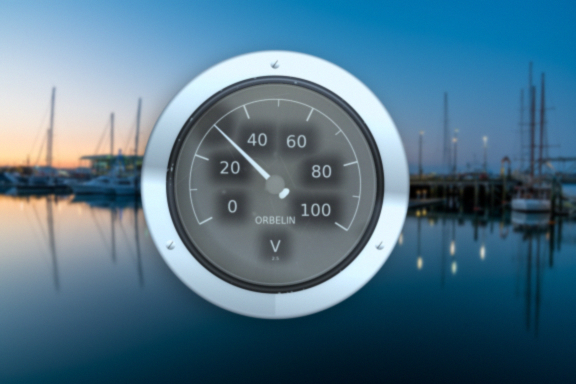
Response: 30
